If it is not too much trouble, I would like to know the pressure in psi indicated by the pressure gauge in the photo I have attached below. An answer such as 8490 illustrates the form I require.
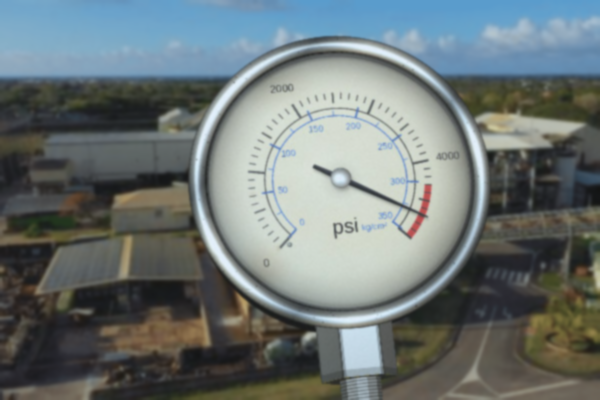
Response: 4700
